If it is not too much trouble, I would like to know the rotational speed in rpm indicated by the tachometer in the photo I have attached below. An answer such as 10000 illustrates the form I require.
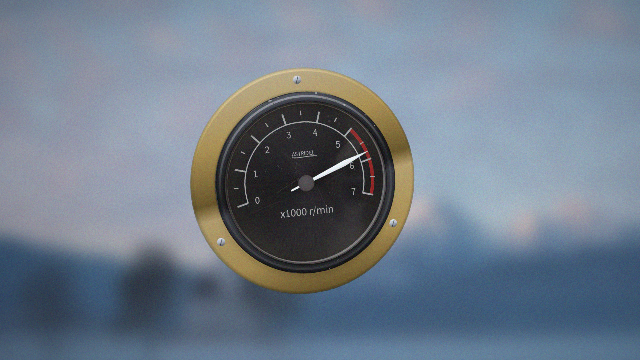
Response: 5750
